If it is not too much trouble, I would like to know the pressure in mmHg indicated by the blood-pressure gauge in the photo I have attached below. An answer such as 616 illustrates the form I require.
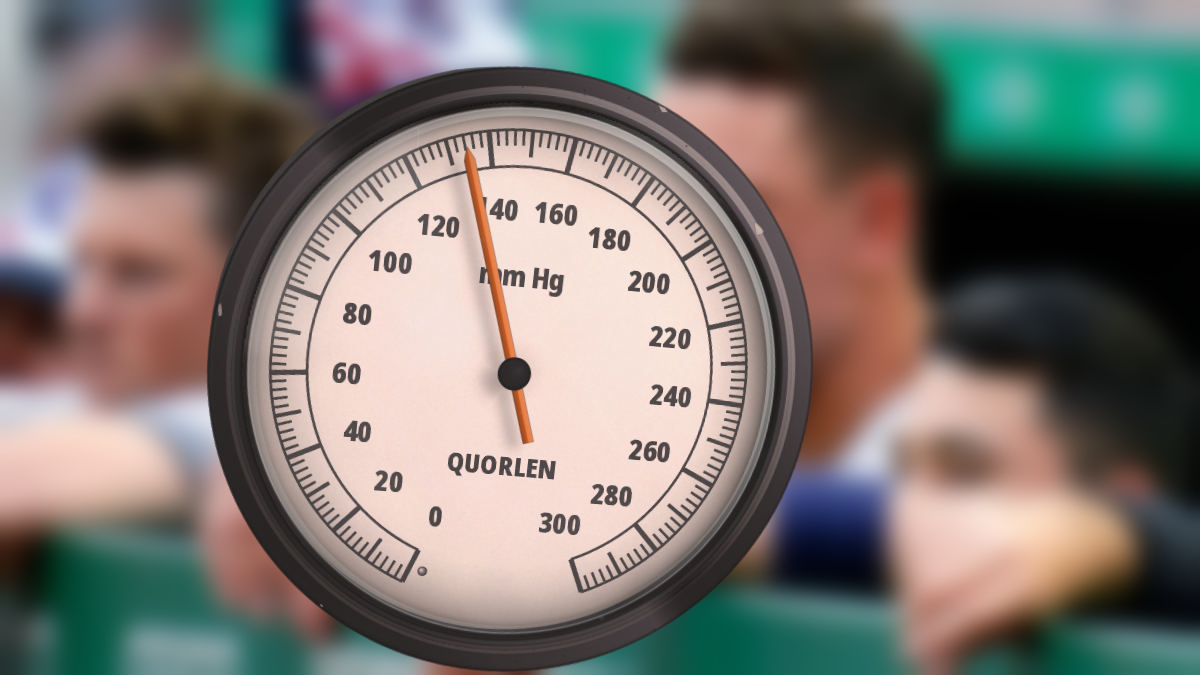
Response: 134
